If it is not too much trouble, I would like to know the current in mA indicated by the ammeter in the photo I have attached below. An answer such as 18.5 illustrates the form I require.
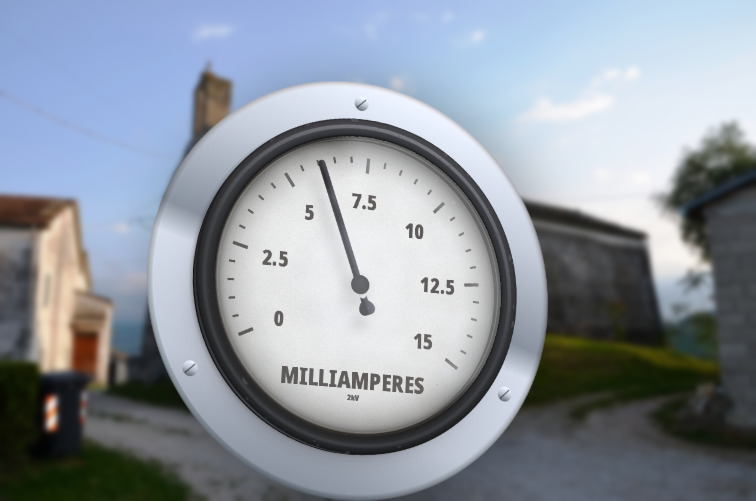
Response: 6
